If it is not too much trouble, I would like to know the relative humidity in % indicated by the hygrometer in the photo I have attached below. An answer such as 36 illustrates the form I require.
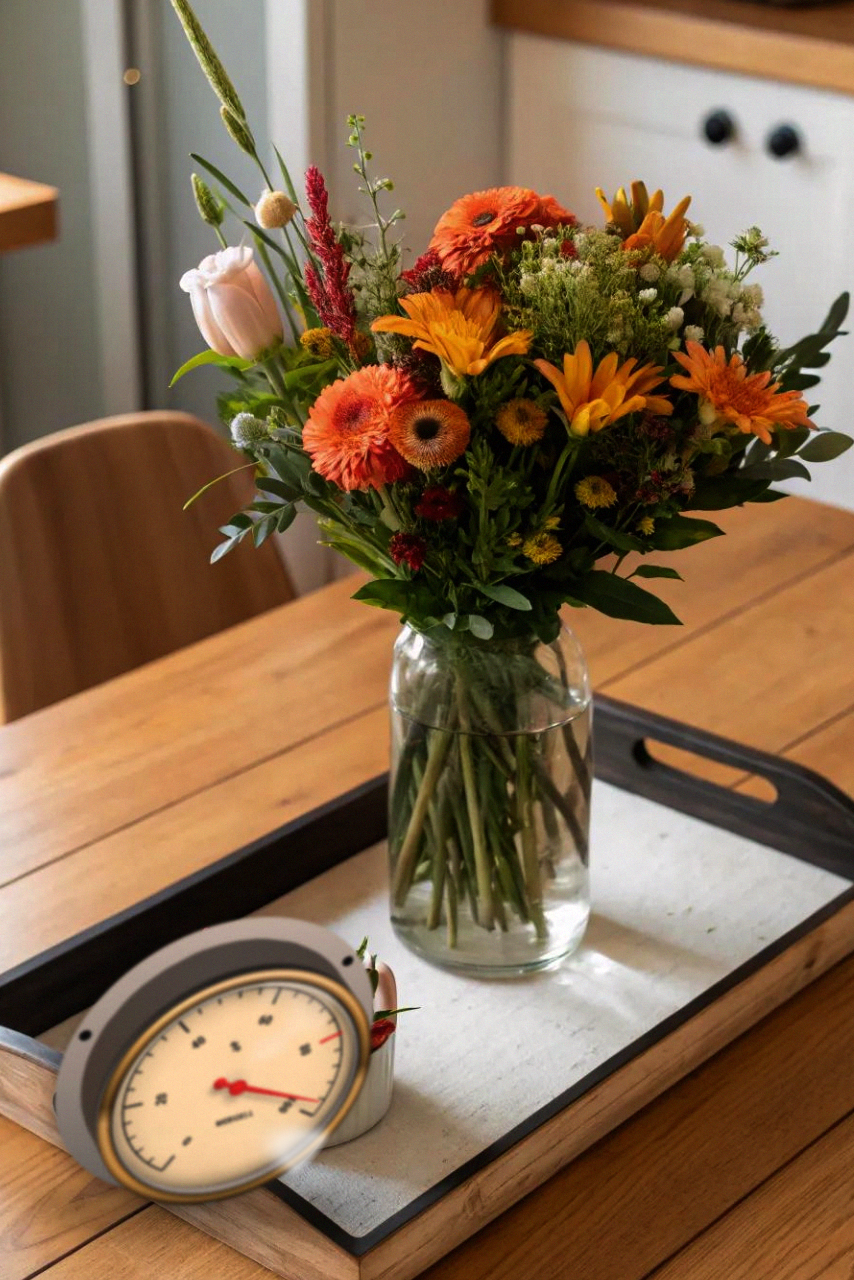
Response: 96
